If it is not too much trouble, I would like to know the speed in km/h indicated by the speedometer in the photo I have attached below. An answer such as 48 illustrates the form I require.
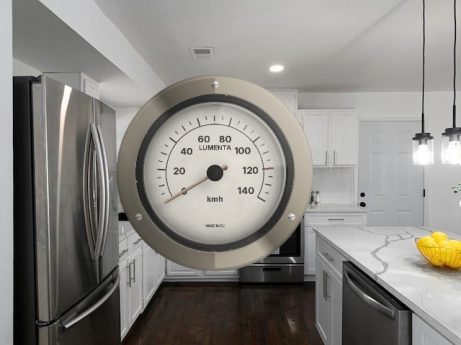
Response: 0
